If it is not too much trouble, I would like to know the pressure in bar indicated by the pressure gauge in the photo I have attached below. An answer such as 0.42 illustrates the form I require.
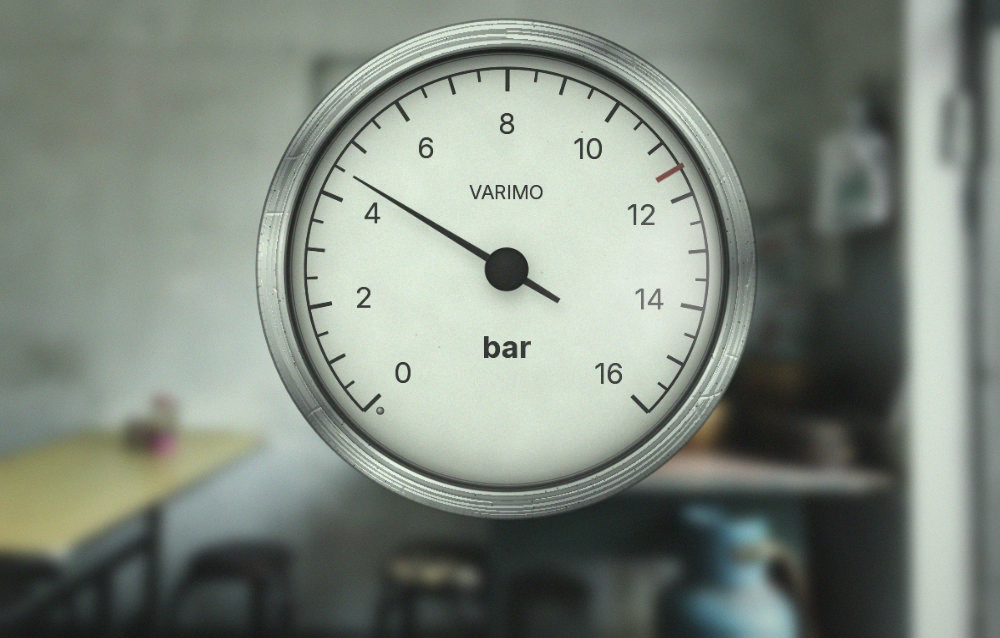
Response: 4.5
